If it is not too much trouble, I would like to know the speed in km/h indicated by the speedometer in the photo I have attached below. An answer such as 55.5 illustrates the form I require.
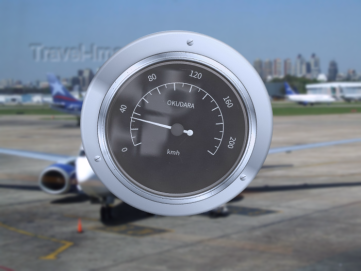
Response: 35
